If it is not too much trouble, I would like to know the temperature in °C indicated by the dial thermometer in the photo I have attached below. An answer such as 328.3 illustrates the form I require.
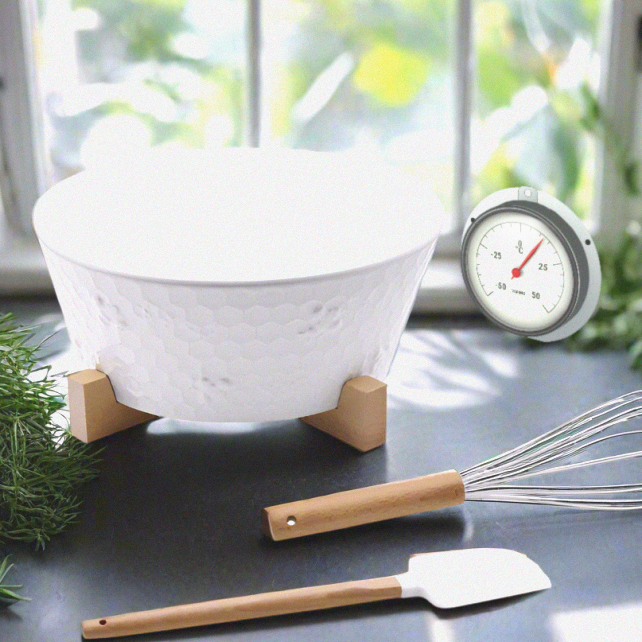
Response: 12.5
